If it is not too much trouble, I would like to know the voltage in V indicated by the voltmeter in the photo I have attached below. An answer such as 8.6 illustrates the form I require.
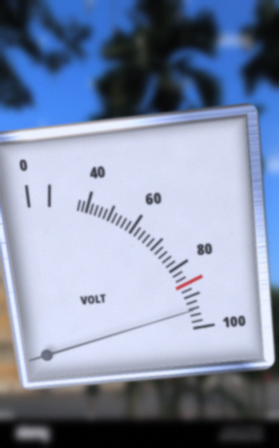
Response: 94
